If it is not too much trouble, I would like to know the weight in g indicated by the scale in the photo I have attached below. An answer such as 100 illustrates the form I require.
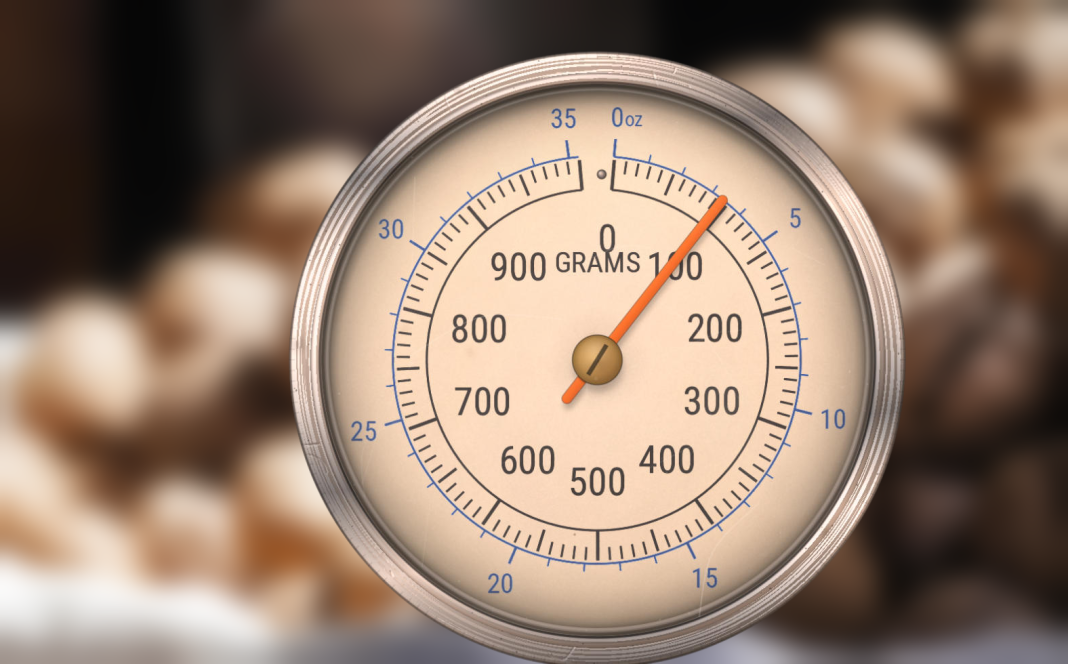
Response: 95
